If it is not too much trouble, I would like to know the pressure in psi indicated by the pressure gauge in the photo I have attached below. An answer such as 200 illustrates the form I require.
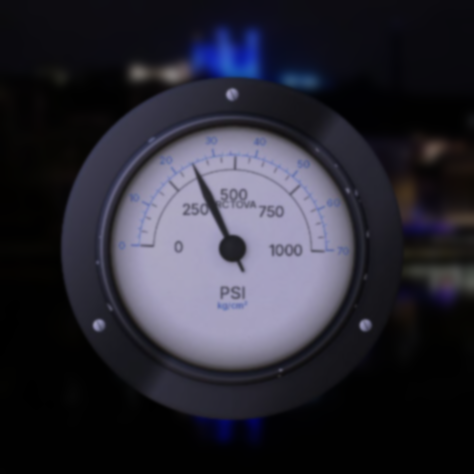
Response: 350
